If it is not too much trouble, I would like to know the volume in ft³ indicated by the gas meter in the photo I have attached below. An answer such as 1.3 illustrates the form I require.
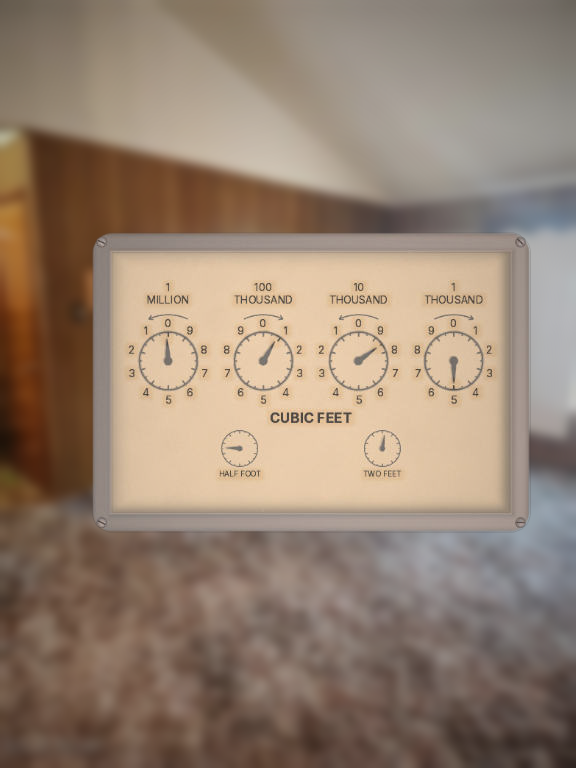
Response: 8500
